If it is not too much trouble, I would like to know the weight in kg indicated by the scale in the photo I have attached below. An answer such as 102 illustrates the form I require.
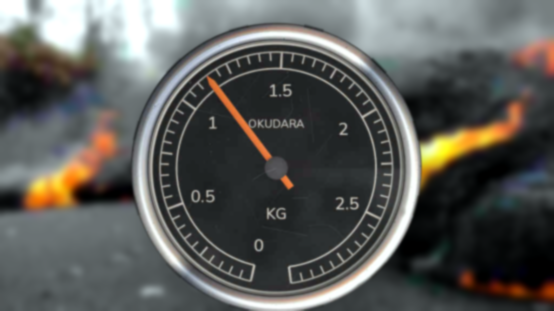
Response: 1.15
